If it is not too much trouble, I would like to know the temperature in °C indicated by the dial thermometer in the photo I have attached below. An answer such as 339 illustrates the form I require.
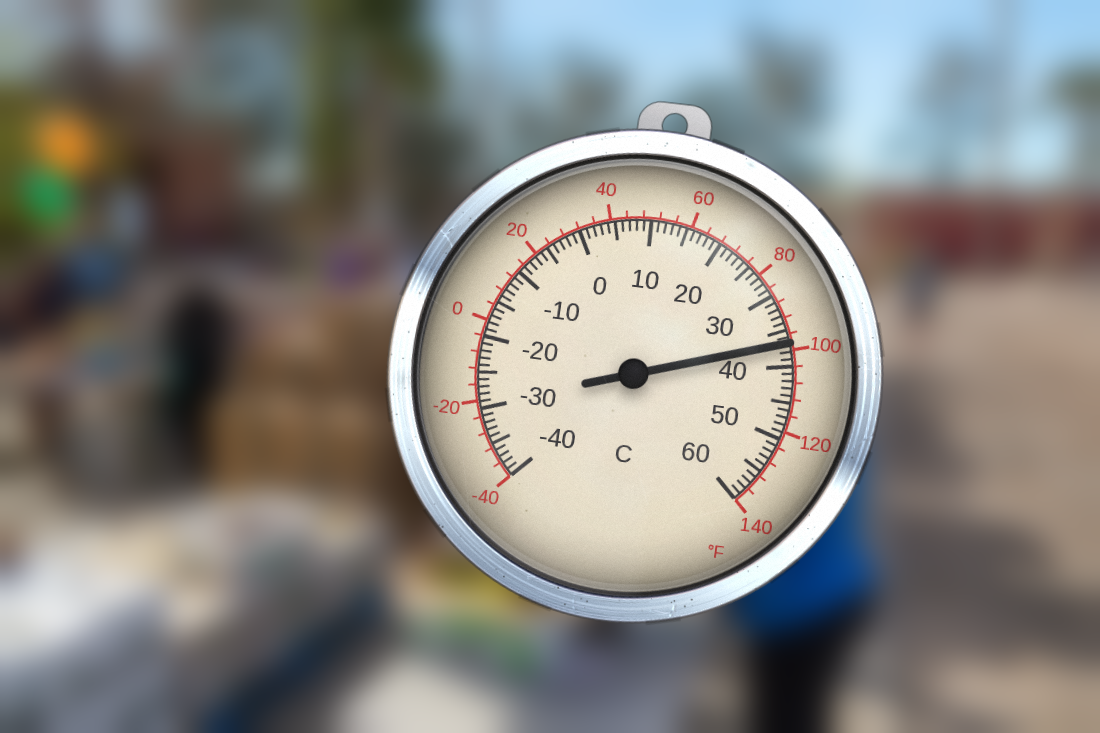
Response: 37
